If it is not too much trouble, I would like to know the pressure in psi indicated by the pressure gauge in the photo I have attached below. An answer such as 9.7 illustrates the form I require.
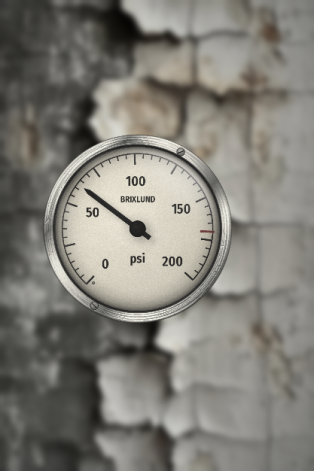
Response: 62.5
